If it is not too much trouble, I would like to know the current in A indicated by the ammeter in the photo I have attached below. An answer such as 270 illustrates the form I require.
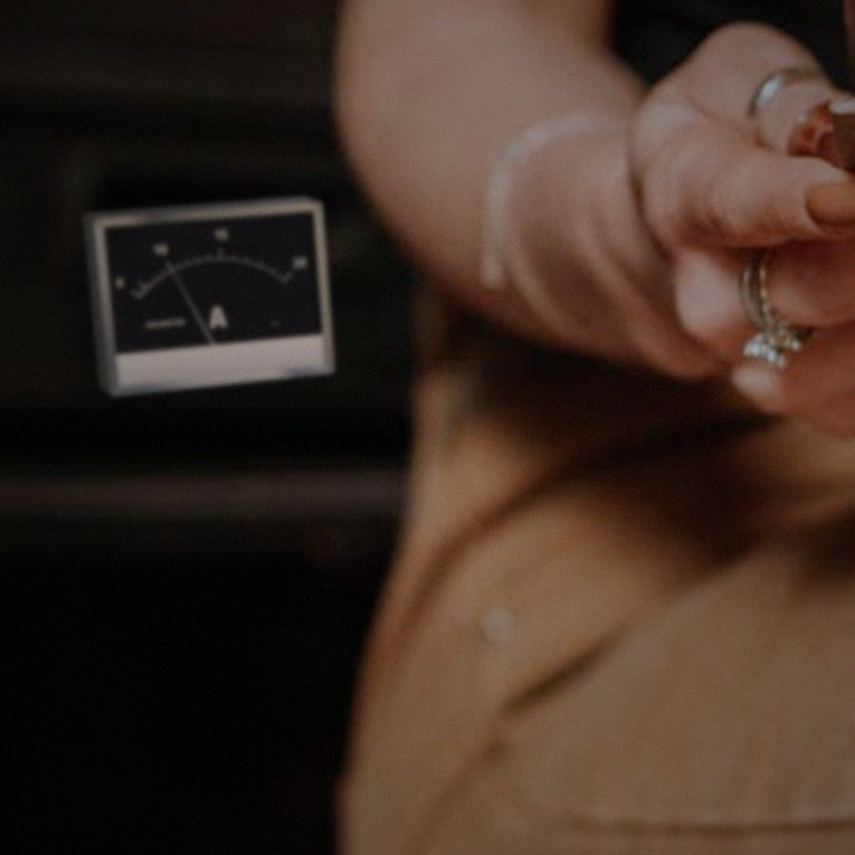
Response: 10
